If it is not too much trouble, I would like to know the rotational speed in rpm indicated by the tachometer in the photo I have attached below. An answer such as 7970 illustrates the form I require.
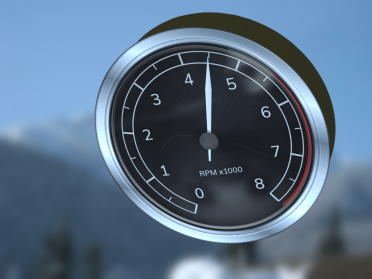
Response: 4500
